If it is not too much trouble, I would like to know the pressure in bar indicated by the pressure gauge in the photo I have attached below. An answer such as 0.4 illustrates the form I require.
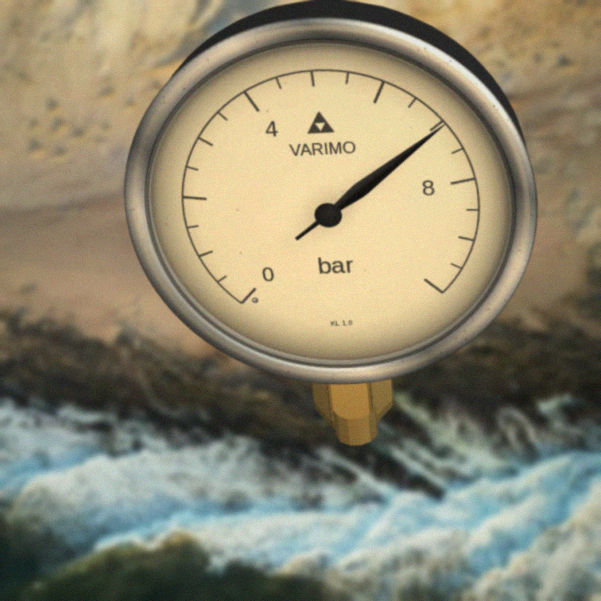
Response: 7
